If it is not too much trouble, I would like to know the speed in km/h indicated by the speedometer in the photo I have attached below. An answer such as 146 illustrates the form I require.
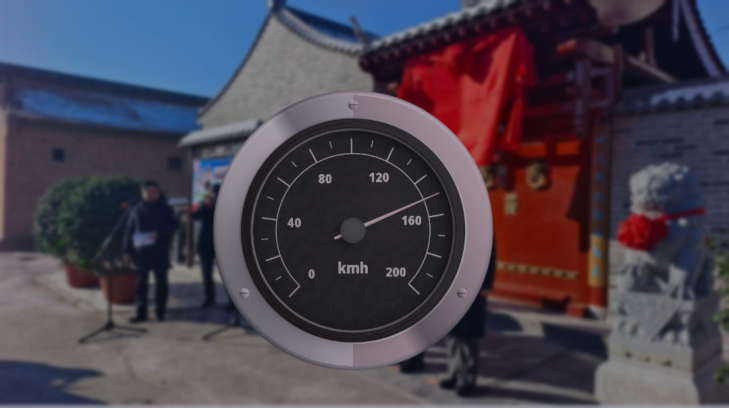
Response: 150
